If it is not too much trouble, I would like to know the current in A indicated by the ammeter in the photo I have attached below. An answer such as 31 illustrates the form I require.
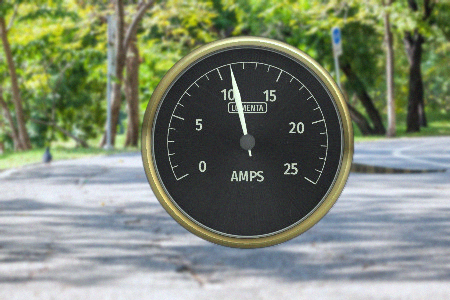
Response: 11
